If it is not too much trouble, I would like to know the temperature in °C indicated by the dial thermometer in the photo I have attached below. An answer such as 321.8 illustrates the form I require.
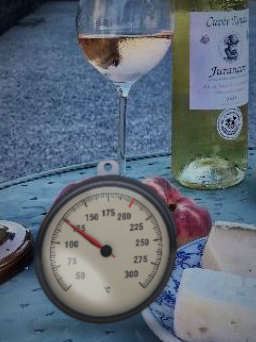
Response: 125
